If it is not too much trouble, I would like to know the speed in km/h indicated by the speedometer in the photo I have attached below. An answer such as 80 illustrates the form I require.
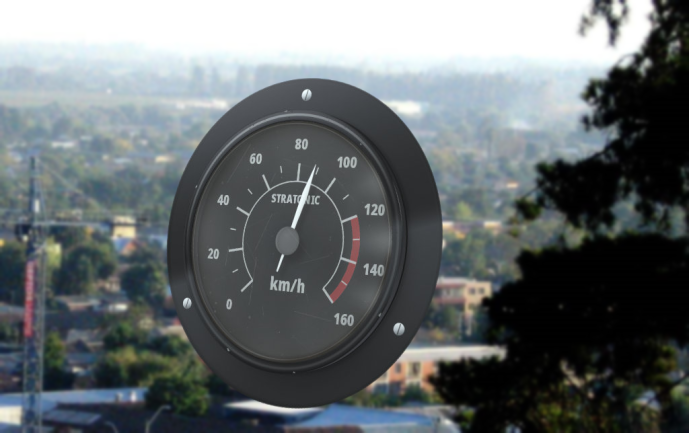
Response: 90
